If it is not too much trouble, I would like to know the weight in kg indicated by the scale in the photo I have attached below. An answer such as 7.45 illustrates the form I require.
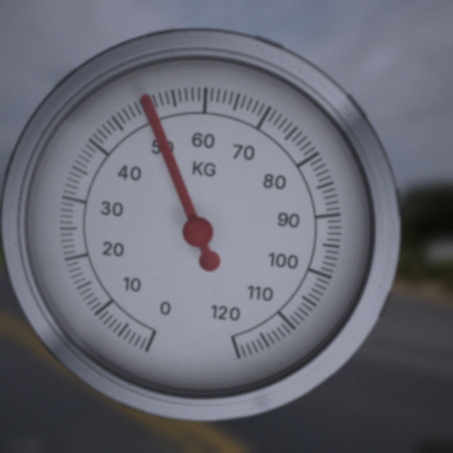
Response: 51
